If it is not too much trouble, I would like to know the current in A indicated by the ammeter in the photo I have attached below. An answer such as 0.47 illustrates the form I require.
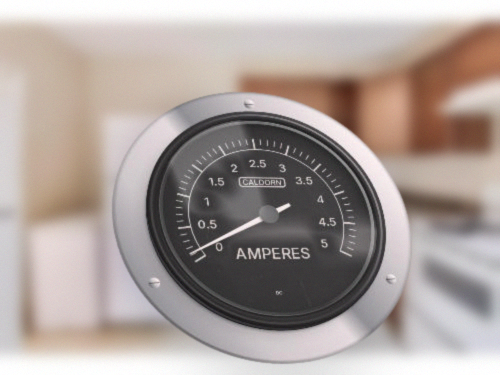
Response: 0.1
